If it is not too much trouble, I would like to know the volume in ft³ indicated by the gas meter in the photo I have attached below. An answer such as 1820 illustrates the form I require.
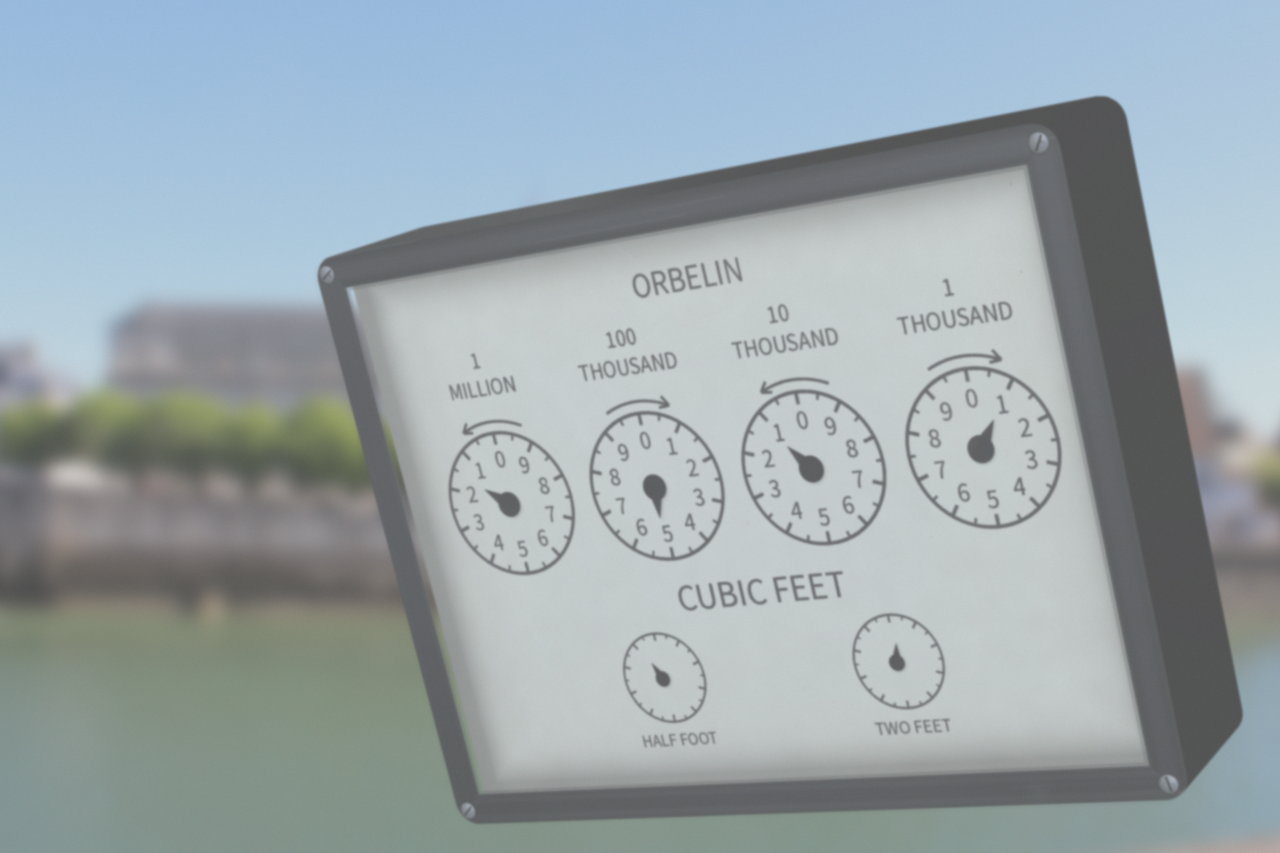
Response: 151100
